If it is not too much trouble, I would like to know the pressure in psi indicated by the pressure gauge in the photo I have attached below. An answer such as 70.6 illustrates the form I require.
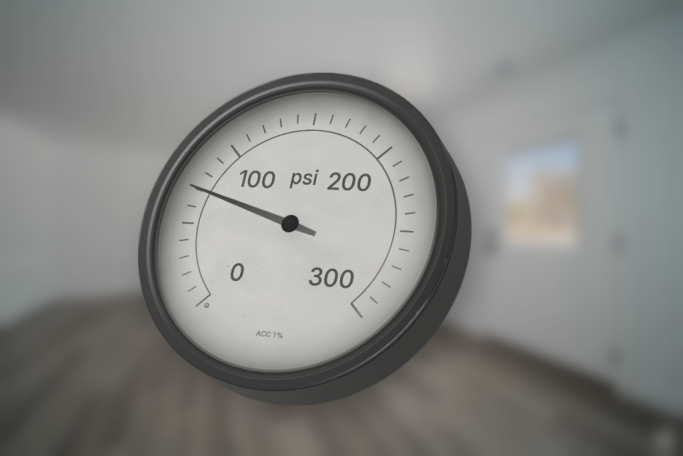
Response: 70
